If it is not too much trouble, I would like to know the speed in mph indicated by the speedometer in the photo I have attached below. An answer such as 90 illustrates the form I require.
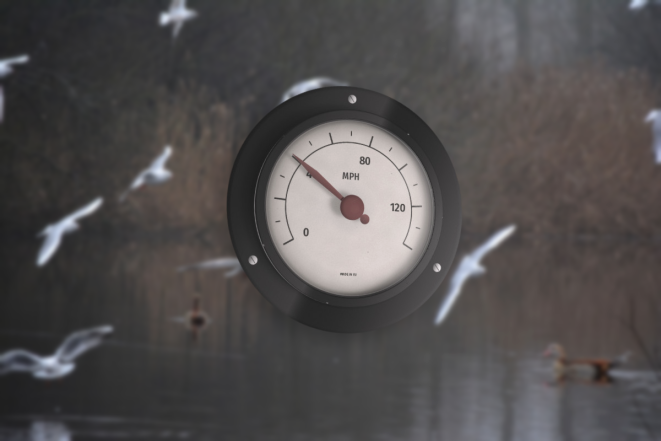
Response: 40
